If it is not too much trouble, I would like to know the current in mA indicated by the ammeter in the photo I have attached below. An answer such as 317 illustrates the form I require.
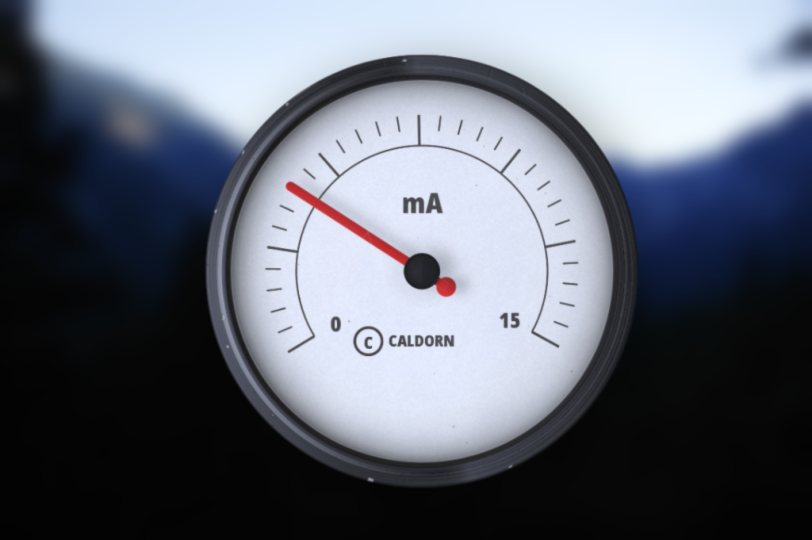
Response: 4
